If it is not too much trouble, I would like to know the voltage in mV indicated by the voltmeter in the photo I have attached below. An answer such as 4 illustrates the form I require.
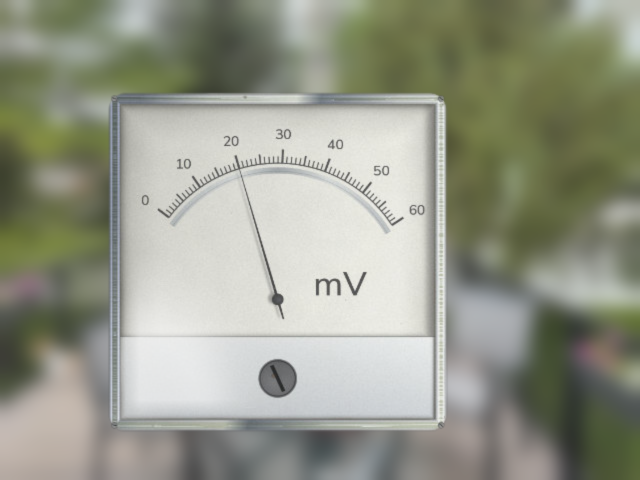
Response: 20
